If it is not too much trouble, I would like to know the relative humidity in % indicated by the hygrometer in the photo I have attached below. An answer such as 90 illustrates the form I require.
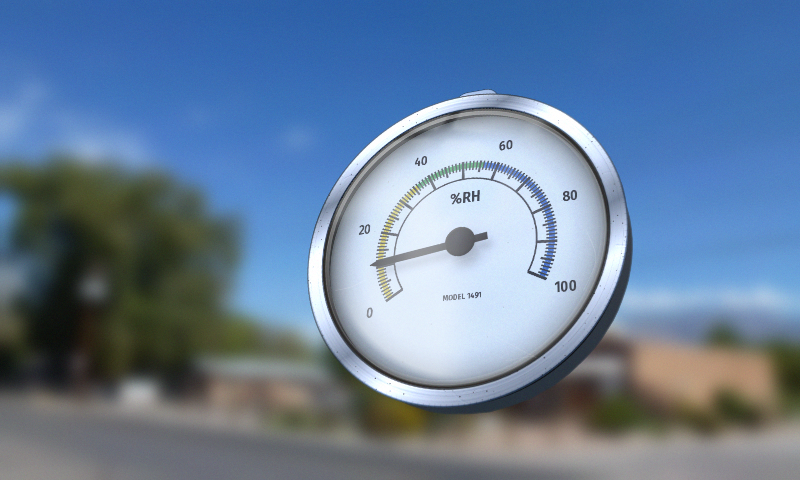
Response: 10
